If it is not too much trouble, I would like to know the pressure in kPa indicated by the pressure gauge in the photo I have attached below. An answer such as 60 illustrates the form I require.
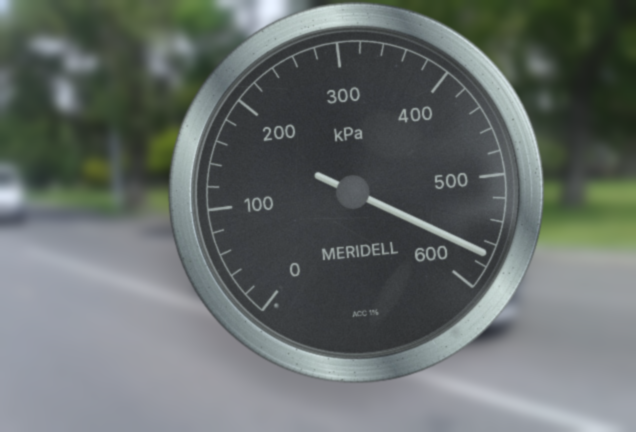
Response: 570
